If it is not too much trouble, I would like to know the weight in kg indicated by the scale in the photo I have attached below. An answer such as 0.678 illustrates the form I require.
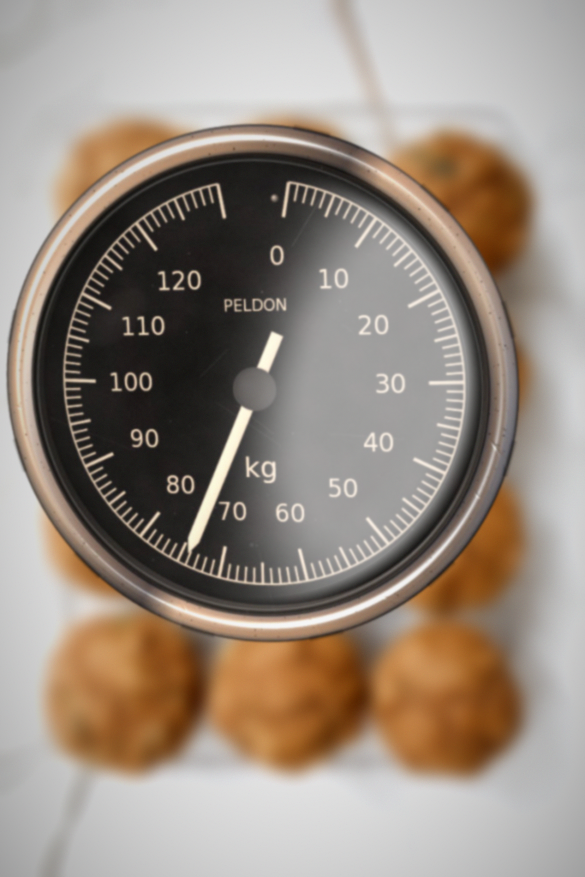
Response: 74
